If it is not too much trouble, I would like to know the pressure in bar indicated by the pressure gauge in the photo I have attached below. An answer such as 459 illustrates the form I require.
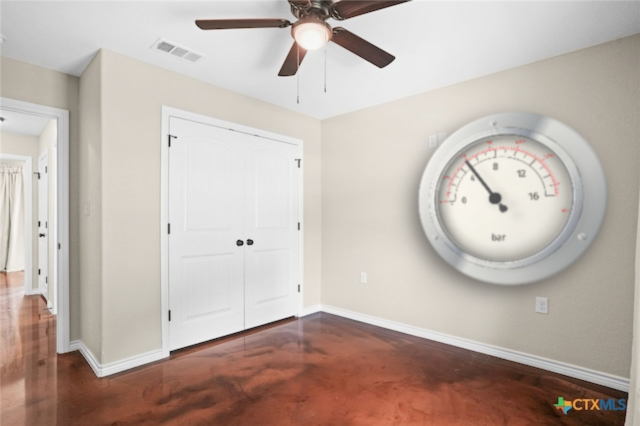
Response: 5
